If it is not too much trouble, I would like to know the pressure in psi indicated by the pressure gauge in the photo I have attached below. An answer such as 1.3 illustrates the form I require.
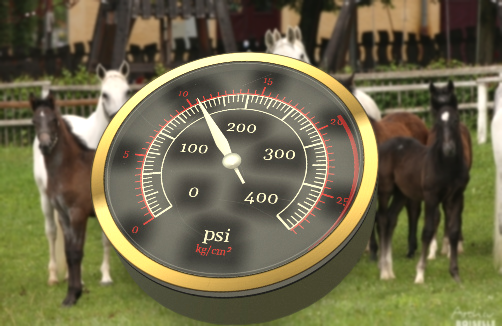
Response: 150
